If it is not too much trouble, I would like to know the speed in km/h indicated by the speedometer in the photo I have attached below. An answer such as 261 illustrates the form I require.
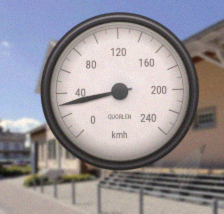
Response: 30
